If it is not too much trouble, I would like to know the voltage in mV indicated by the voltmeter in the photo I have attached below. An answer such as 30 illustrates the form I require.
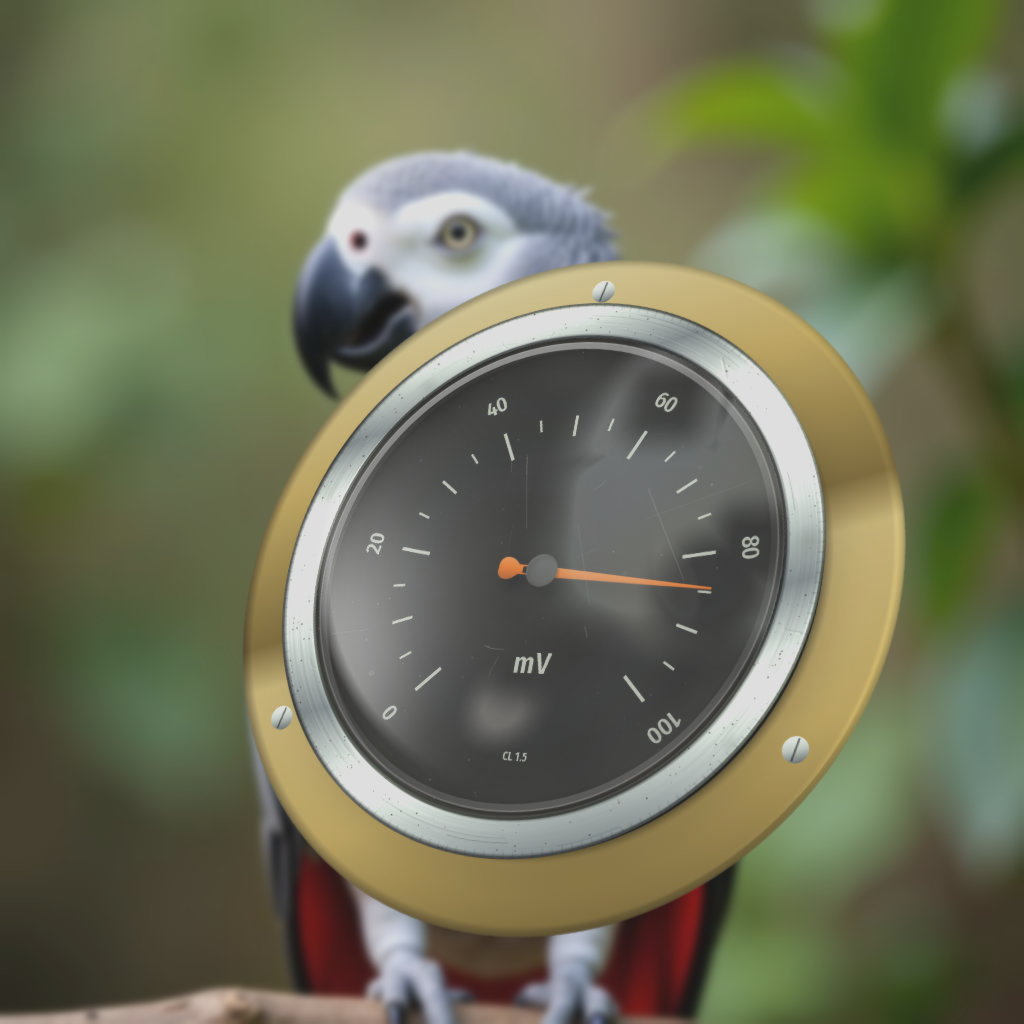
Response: 85
